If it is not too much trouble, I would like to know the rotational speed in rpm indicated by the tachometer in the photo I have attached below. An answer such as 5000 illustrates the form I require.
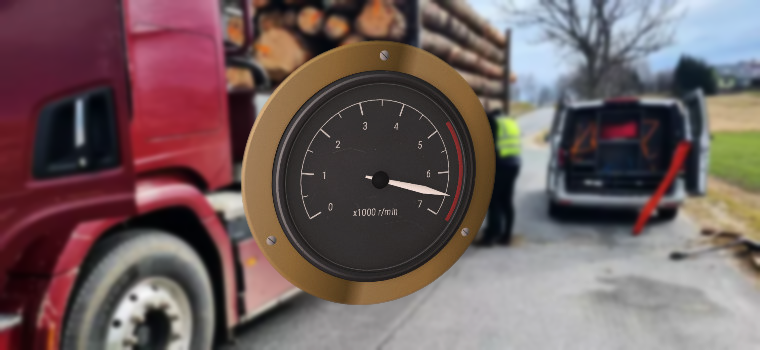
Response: 6500
